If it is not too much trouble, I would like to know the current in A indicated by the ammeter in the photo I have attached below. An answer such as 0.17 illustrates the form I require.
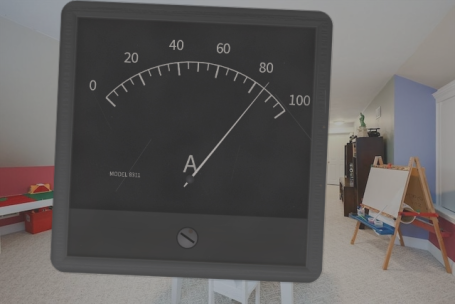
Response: 85
